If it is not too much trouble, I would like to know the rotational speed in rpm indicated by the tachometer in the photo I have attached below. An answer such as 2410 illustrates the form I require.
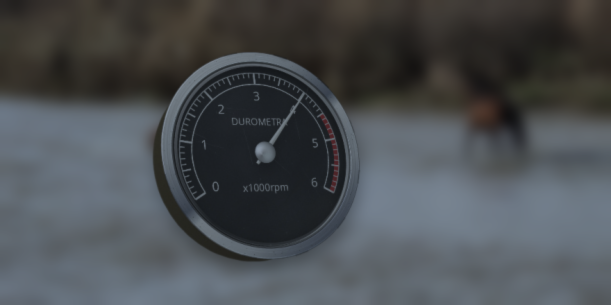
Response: 4000
